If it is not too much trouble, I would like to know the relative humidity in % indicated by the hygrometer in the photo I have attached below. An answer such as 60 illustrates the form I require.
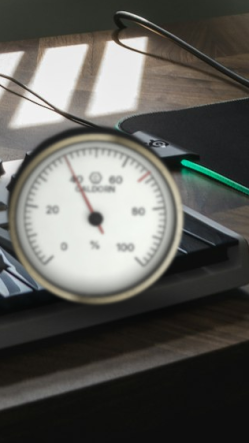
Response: 40
